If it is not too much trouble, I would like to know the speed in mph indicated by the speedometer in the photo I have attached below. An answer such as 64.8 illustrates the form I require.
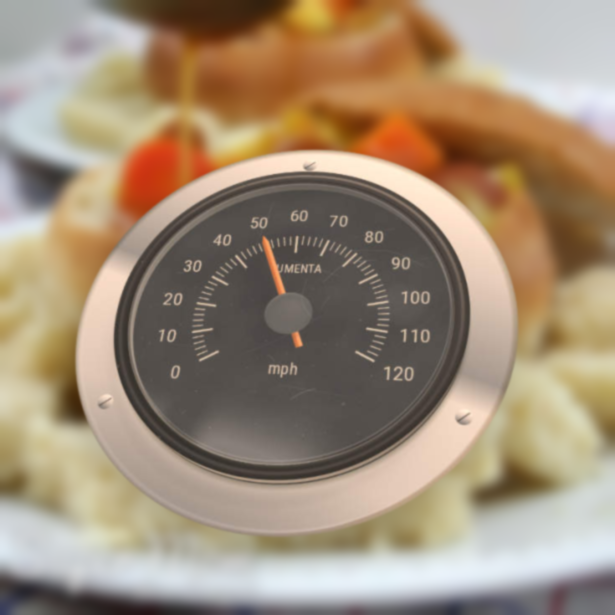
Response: 50
